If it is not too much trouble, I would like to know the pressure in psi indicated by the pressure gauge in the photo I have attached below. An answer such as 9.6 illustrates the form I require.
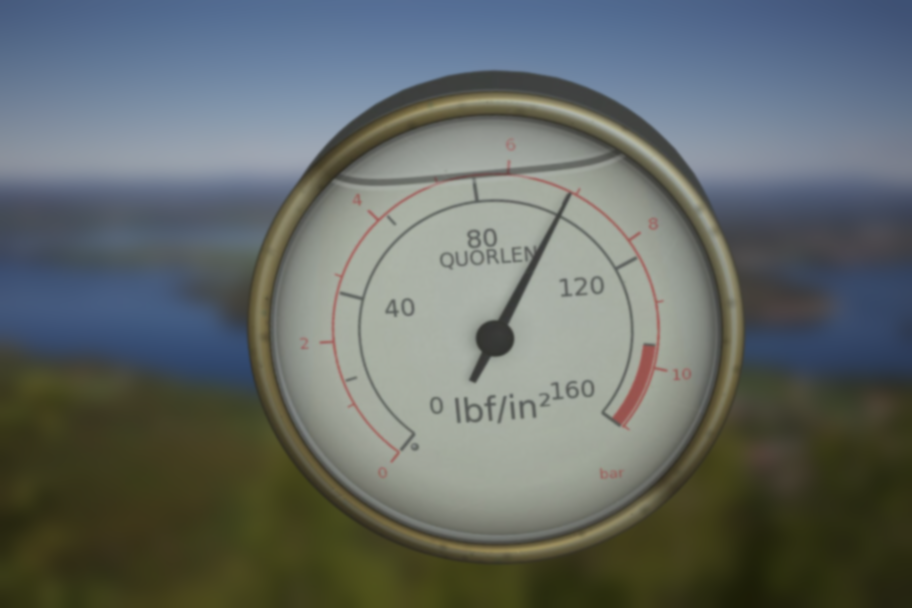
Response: 100
